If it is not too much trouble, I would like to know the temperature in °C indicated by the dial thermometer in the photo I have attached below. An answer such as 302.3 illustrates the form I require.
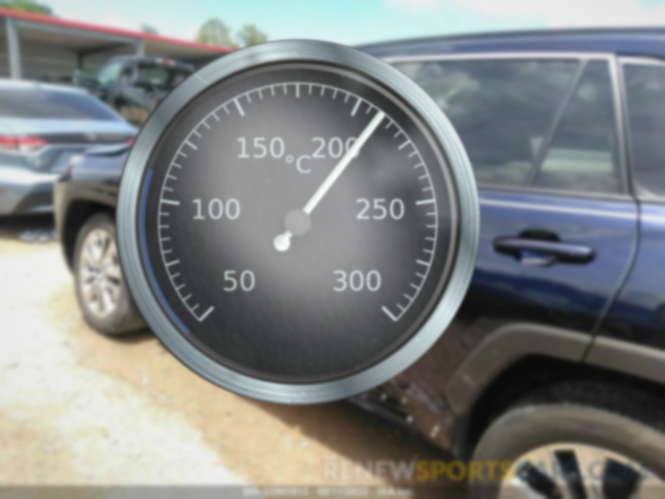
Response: 210
